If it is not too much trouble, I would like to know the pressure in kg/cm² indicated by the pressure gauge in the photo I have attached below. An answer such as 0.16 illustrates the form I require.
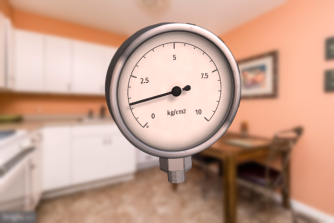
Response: 1.25
